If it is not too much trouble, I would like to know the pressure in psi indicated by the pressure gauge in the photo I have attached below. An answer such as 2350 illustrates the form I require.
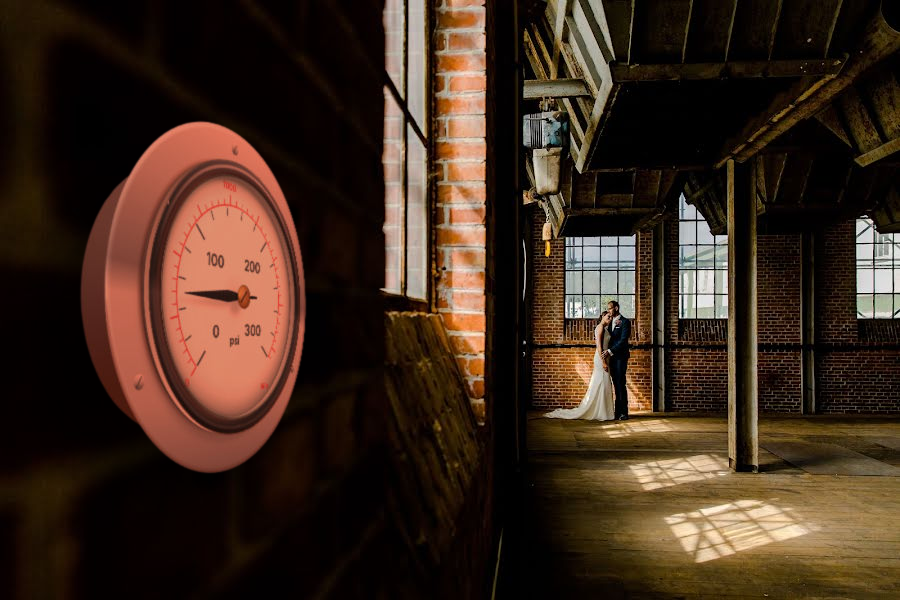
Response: 50
